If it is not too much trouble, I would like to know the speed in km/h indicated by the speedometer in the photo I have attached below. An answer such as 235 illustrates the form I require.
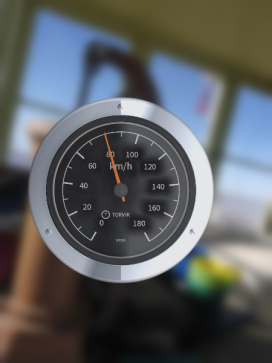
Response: 80
